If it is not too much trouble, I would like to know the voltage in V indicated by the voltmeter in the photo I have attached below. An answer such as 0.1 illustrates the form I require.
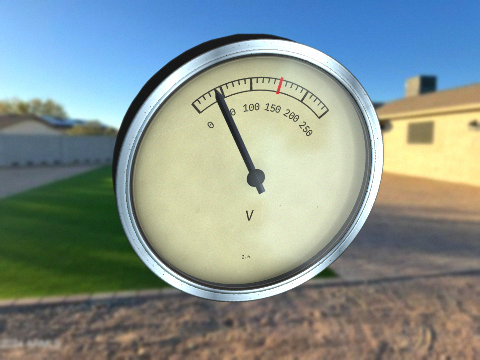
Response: 40
